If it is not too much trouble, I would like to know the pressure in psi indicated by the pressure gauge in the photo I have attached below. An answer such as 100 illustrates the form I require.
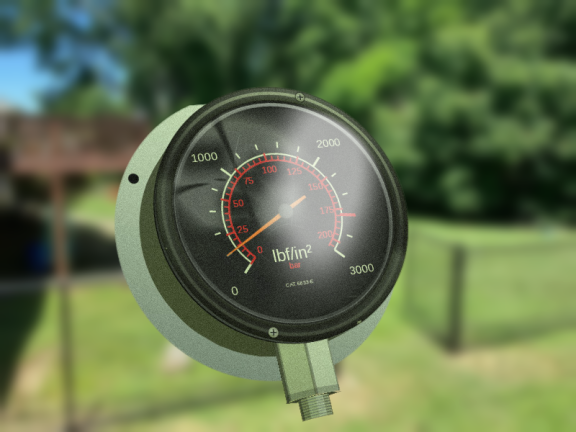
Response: 200
